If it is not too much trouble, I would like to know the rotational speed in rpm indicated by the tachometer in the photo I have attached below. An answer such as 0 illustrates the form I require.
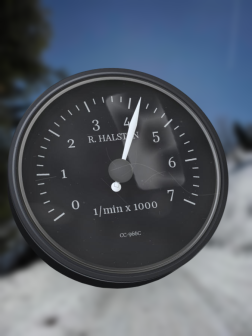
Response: 4200
